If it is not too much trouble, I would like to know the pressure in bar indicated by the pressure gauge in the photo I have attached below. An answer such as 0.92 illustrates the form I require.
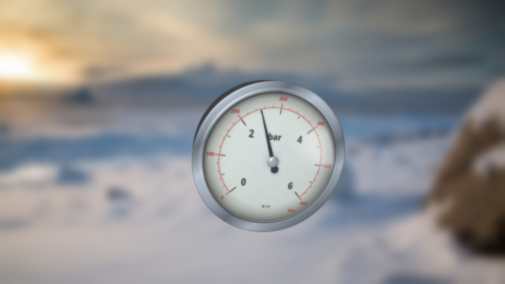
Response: 2.5
